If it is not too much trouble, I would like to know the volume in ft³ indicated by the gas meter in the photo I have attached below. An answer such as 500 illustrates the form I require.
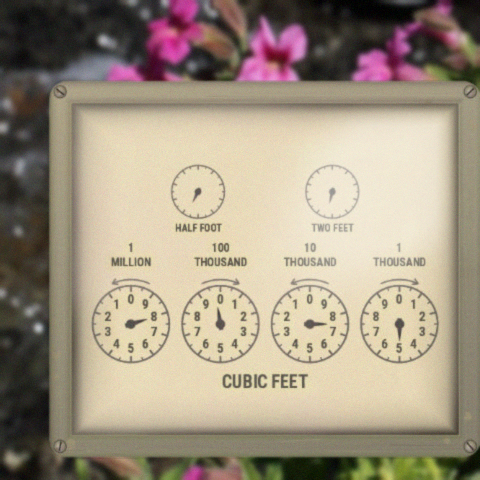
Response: 797500
